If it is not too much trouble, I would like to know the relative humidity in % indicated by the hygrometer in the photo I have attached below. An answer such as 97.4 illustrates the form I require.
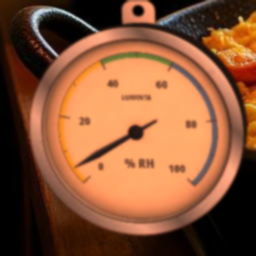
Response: 5
